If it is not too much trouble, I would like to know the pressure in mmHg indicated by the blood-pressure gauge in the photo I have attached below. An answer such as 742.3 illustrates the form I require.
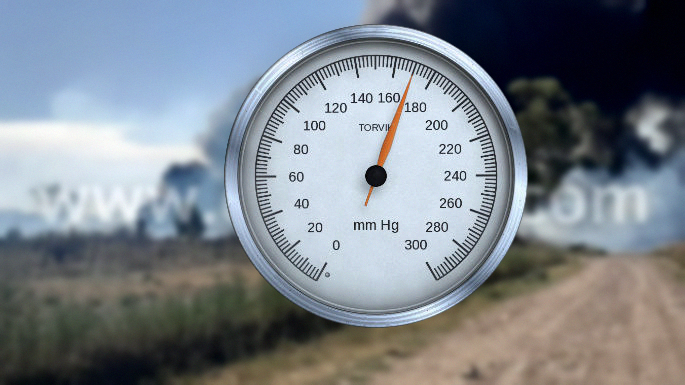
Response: 170
